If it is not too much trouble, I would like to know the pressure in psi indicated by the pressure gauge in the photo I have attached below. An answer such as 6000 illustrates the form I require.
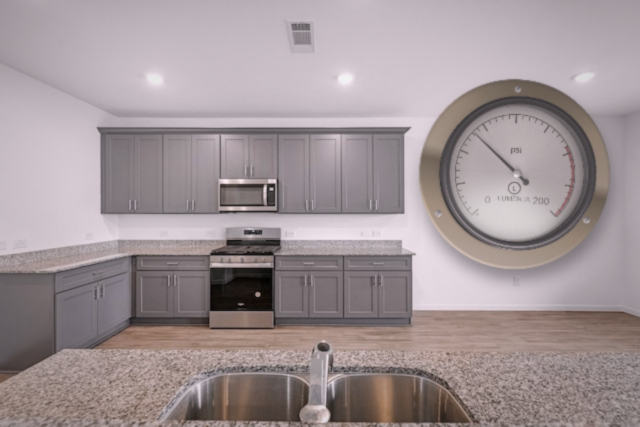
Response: 65
